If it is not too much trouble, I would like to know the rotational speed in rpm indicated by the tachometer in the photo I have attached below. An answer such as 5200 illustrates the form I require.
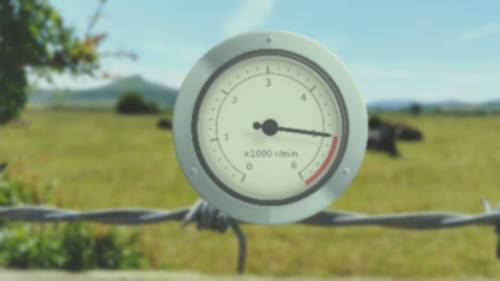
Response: 5000
